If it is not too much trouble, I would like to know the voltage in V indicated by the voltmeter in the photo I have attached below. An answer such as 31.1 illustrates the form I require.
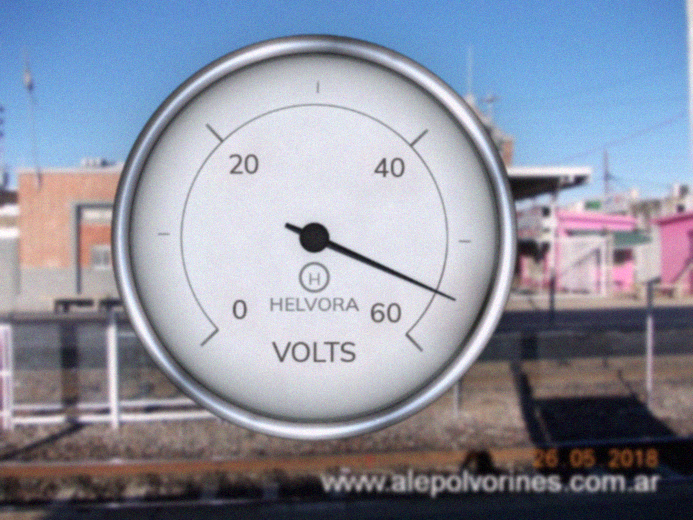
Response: 55
